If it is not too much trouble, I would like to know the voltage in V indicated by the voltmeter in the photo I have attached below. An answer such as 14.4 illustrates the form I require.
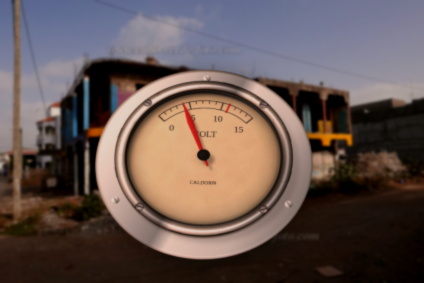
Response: 4
